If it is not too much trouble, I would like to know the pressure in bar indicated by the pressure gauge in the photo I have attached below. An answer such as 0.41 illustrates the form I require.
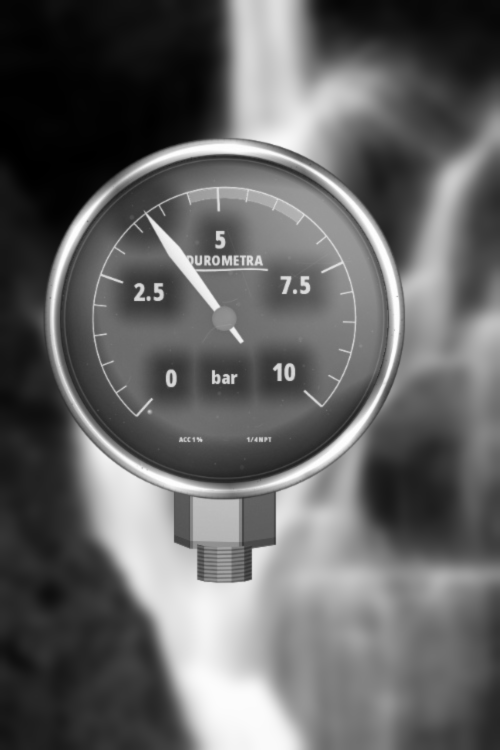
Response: 3.75
